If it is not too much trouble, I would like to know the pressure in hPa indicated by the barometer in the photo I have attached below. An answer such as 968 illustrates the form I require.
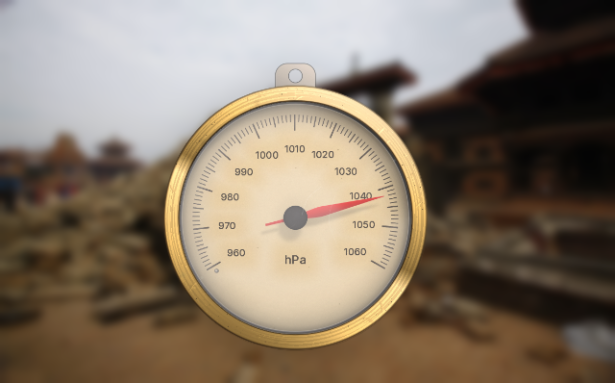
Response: 1042
